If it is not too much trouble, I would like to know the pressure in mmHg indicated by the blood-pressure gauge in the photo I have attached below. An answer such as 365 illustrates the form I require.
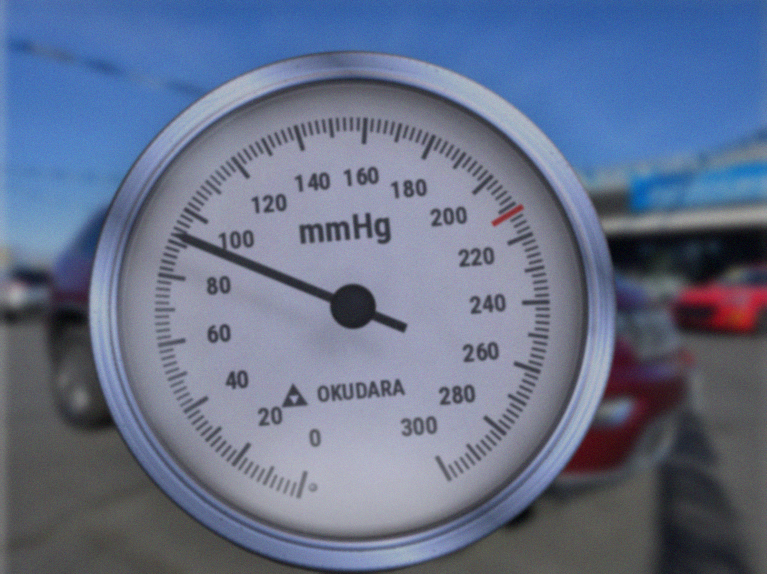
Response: 92
